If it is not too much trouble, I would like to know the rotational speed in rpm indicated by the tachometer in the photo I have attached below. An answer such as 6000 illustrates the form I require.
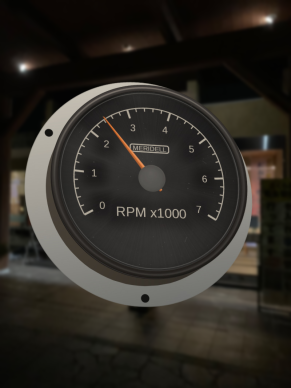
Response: 2400
